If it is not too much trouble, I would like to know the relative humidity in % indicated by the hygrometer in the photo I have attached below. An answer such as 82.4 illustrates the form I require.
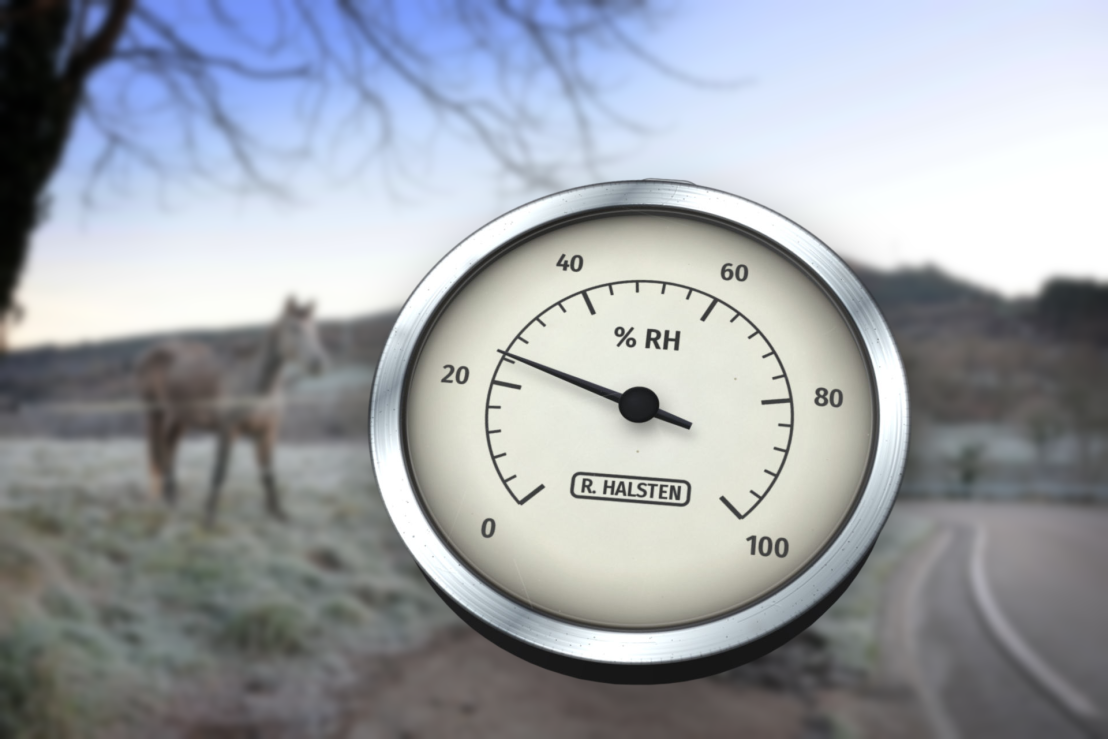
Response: 24
